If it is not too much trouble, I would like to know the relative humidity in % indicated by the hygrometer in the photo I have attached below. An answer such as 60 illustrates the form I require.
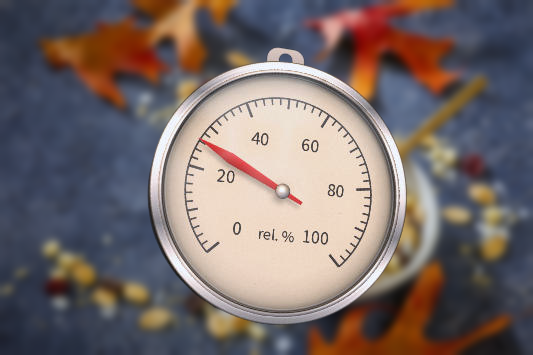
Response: 26
